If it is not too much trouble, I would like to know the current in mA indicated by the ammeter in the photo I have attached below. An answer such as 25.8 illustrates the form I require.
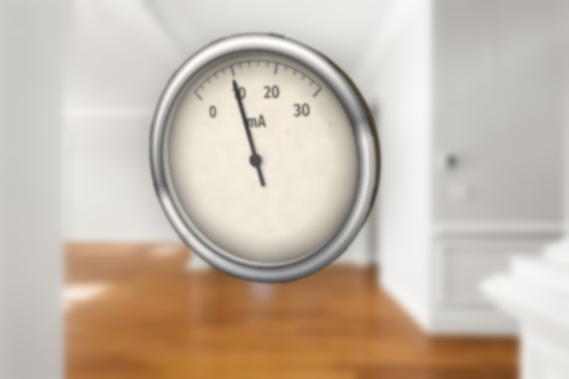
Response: 10
